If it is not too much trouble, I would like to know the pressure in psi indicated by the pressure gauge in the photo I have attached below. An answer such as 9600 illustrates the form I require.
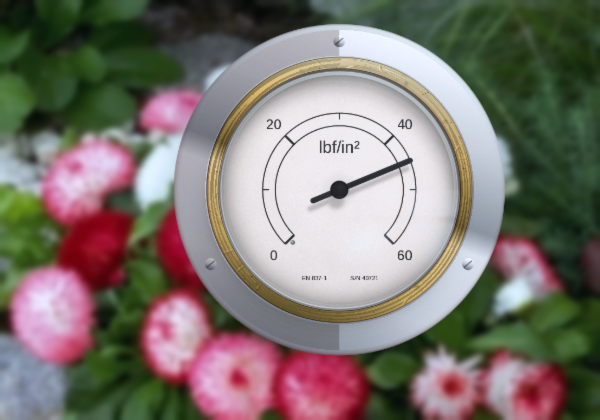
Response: 45
